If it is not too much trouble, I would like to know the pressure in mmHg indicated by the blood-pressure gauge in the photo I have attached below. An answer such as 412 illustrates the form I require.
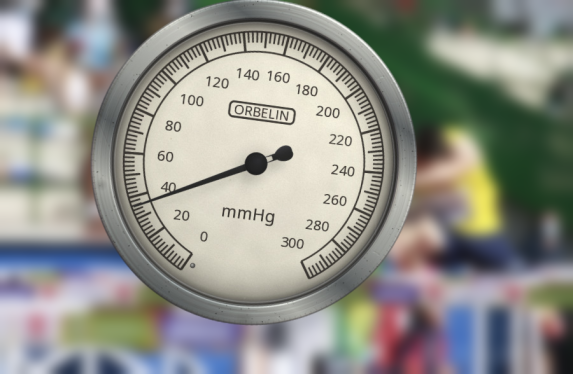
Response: 36
